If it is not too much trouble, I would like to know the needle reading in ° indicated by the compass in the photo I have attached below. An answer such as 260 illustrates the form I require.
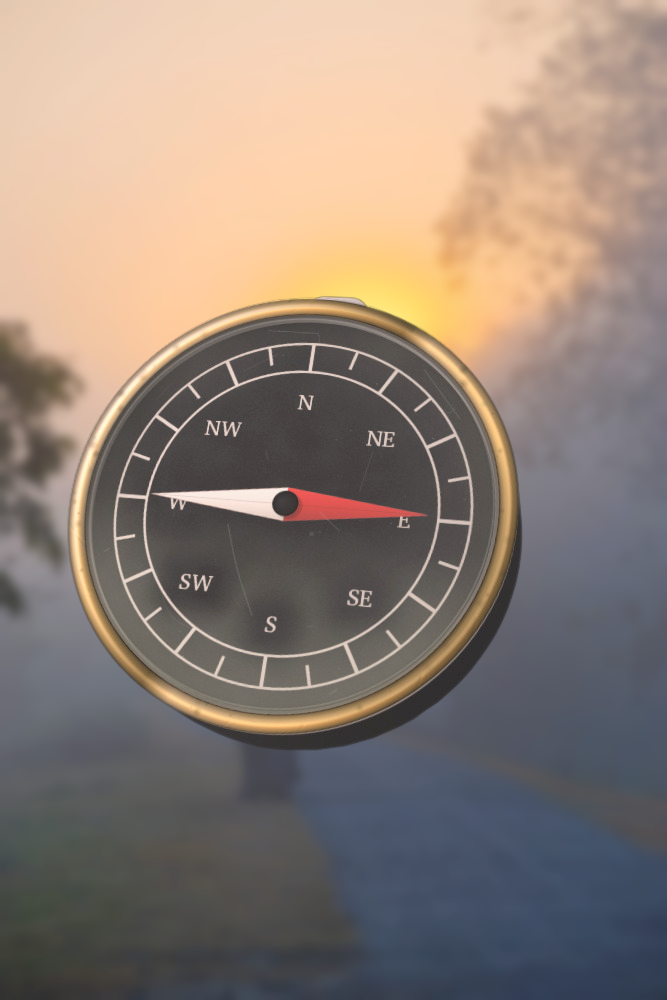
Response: 90
